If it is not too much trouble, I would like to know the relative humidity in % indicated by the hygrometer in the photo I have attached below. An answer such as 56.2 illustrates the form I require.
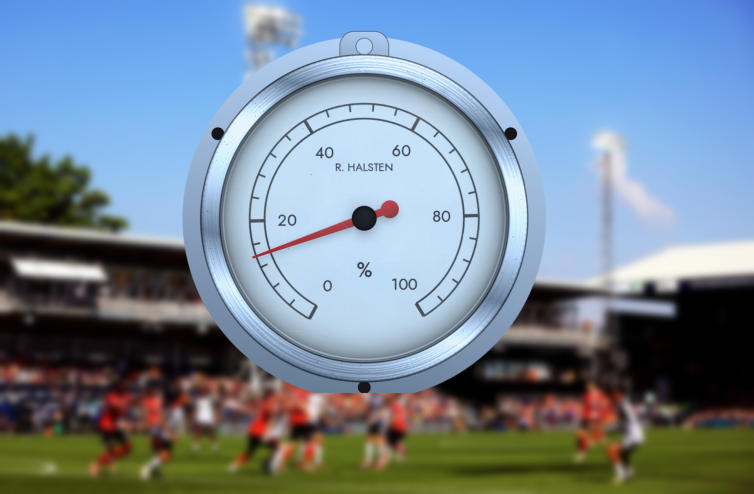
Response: 14
